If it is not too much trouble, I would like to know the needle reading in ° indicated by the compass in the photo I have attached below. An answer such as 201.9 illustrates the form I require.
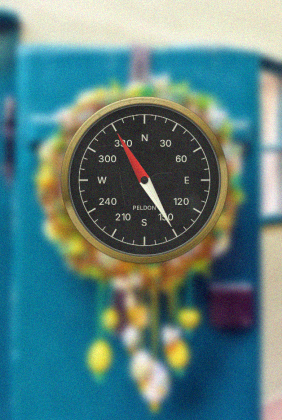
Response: 330
